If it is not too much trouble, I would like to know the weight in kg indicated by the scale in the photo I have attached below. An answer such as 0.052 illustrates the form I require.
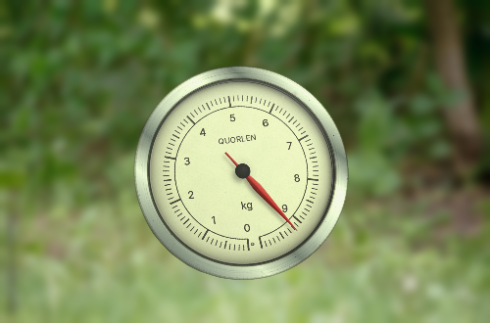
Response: 9.2
